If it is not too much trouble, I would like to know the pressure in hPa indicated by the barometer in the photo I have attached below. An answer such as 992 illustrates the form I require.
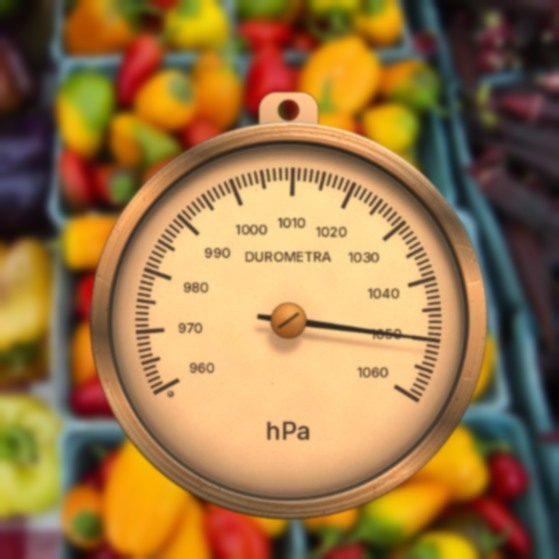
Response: 1050
